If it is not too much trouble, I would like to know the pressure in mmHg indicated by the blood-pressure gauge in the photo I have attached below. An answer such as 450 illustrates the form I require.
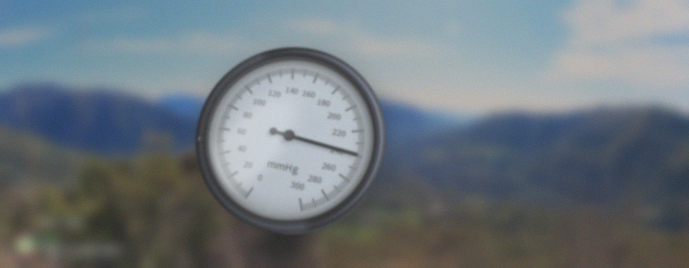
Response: 240
